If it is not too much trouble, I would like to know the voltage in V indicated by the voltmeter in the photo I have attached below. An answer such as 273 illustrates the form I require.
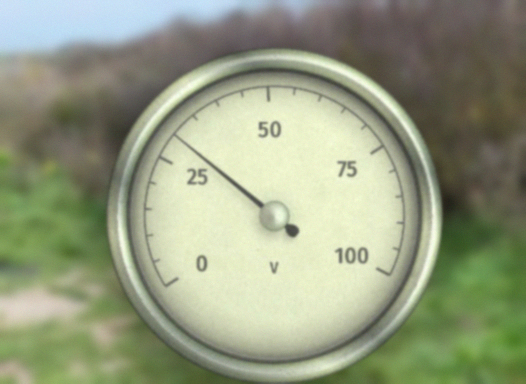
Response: 30
